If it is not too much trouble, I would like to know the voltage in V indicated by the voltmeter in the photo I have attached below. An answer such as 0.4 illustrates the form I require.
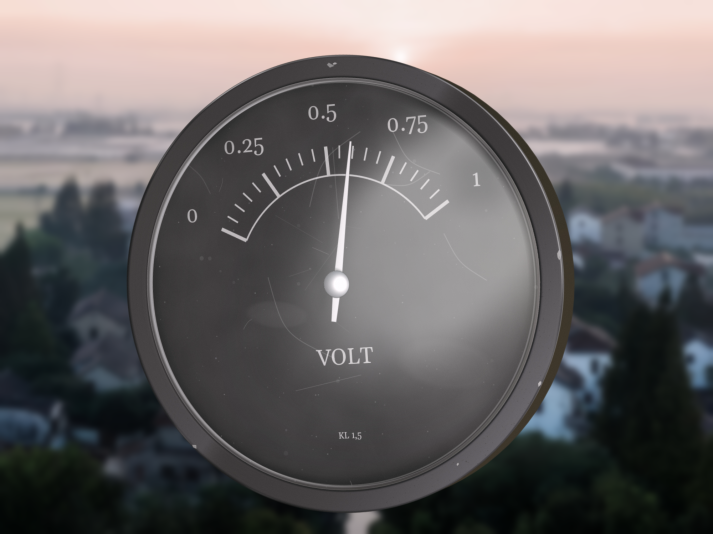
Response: 0.6
